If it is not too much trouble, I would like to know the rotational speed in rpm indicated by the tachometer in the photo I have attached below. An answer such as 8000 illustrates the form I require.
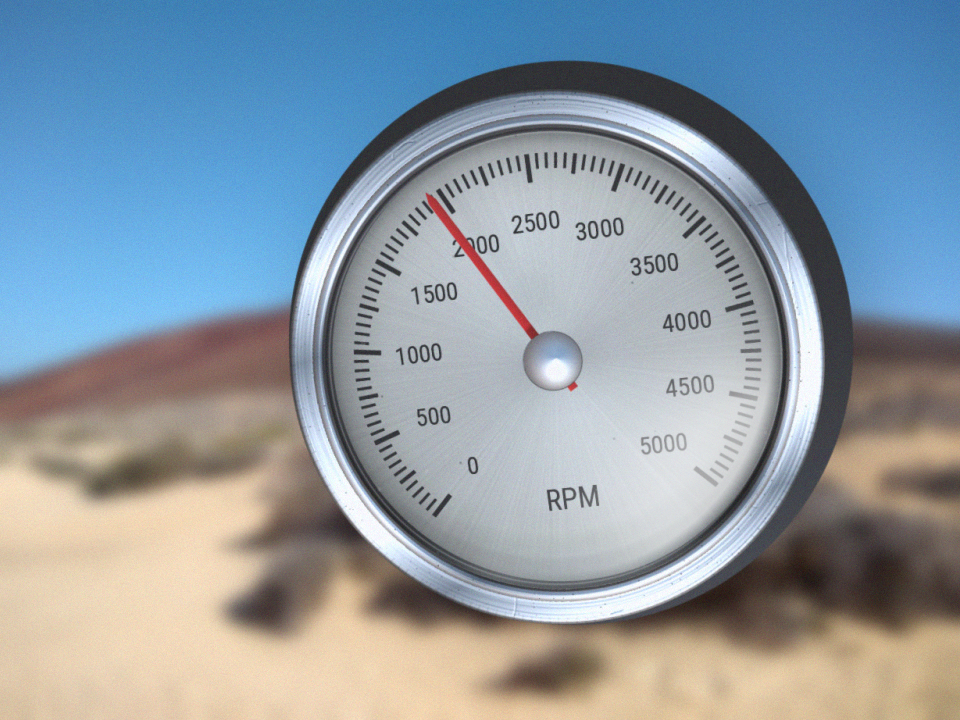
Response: 1950
